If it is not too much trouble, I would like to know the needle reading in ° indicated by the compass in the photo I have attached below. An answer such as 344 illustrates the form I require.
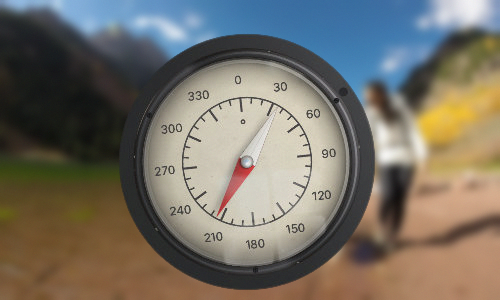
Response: 215
